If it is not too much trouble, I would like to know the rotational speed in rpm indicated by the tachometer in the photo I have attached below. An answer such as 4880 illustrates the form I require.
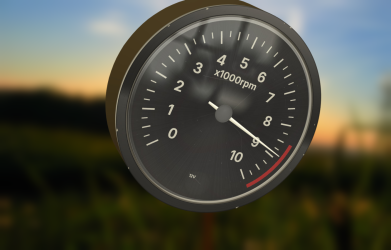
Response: 8875
